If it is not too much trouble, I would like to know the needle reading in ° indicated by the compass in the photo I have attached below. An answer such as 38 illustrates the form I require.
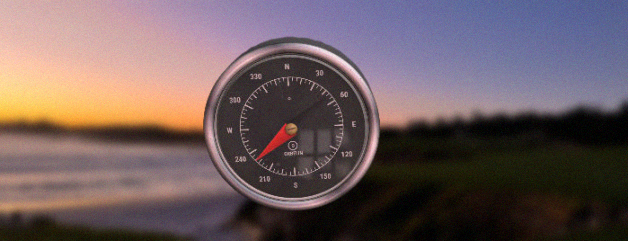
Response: 230
